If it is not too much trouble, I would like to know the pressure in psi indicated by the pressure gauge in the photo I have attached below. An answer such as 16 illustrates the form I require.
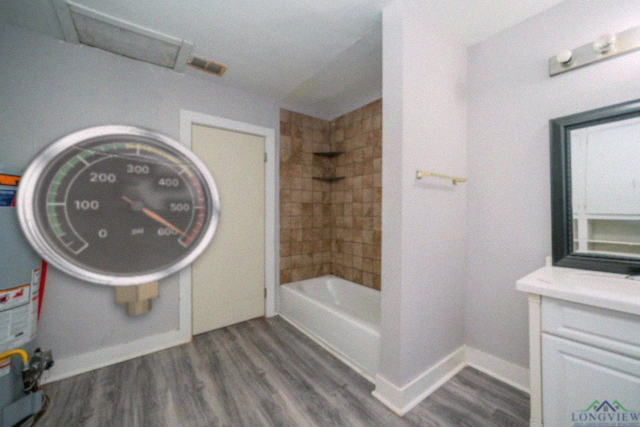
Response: 580
